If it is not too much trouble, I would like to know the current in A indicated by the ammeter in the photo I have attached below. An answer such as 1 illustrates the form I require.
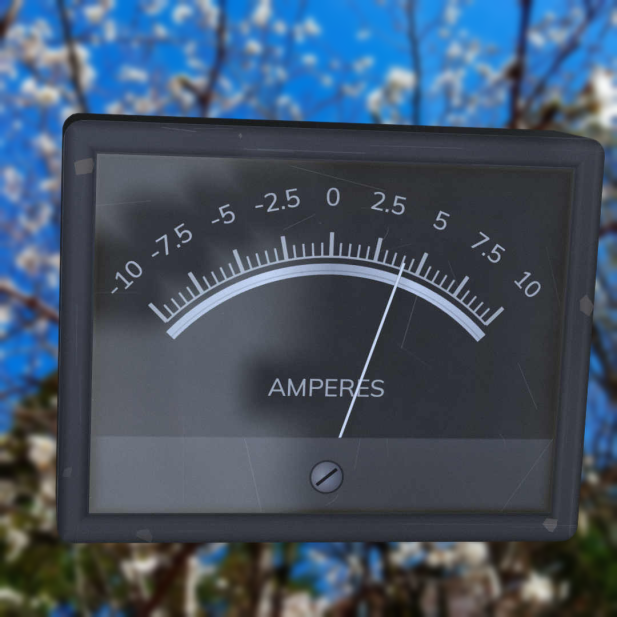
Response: 4
